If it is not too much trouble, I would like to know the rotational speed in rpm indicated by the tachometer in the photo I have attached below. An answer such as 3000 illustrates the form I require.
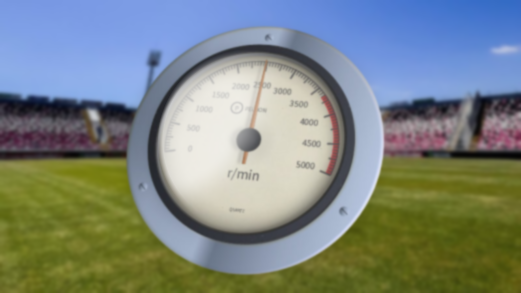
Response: 2500
